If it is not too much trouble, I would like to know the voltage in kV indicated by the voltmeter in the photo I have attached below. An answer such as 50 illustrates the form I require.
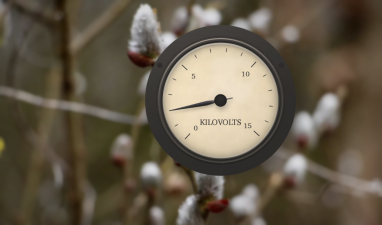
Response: 2
